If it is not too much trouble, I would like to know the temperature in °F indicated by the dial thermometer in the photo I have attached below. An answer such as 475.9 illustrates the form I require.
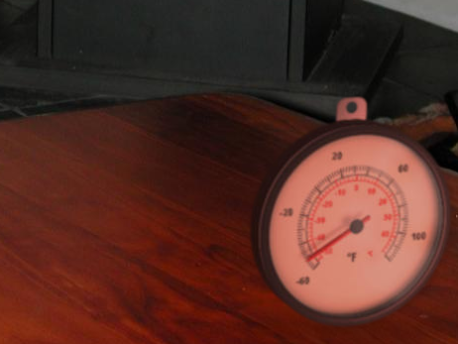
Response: -50
